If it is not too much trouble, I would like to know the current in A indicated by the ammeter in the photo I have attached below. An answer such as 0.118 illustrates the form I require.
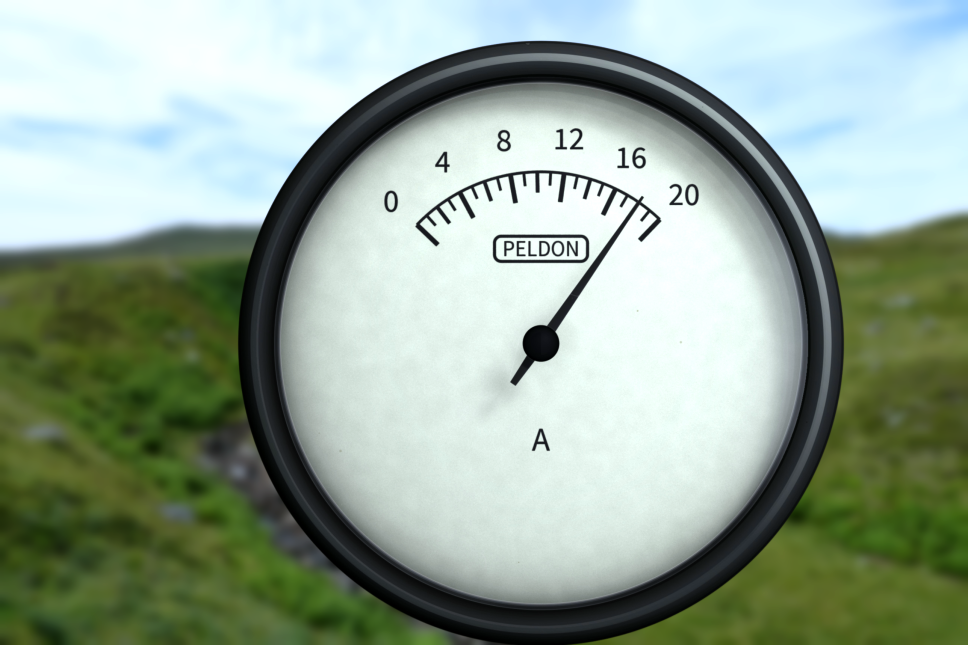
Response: 18
